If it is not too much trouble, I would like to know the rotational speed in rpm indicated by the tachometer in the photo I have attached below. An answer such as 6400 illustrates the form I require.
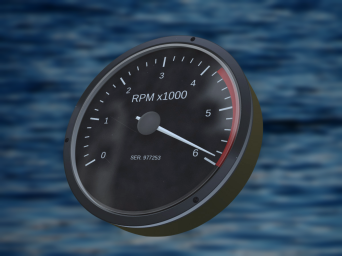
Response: 5900
